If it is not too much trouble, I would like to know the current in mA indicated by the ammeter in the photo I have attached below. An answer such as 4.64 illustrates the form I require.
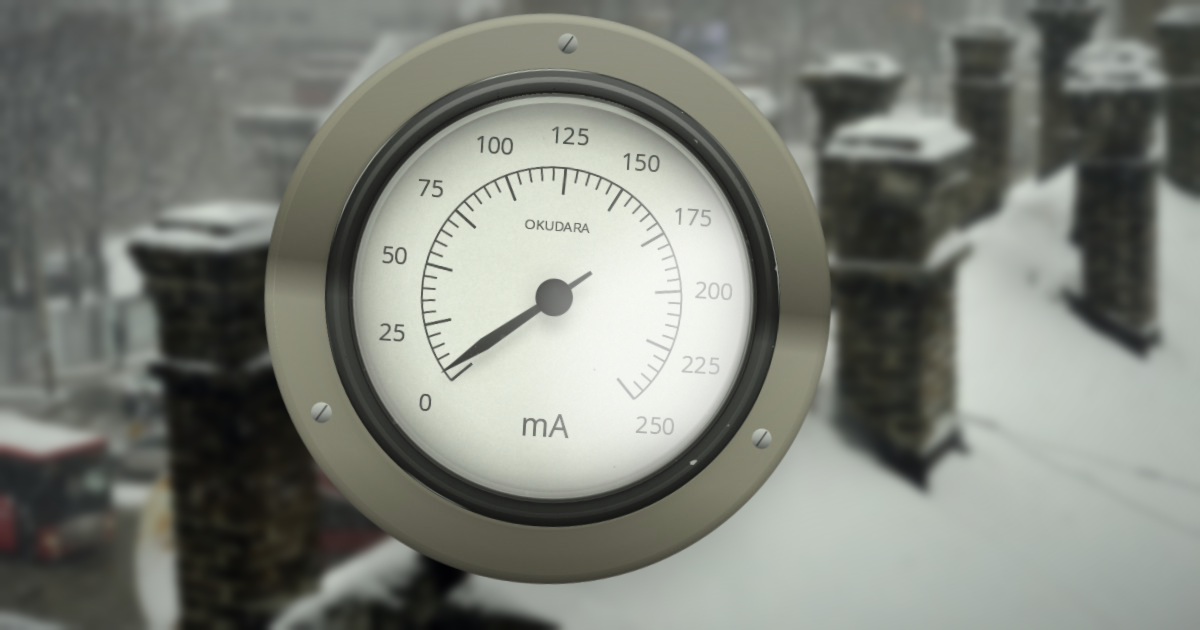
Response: 5
